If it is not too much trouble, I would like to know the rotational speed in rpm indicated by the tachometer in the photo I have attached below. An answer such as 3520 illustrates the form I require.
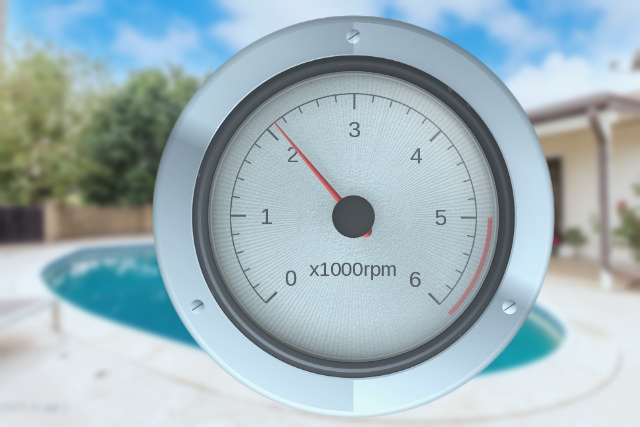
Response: 2100
